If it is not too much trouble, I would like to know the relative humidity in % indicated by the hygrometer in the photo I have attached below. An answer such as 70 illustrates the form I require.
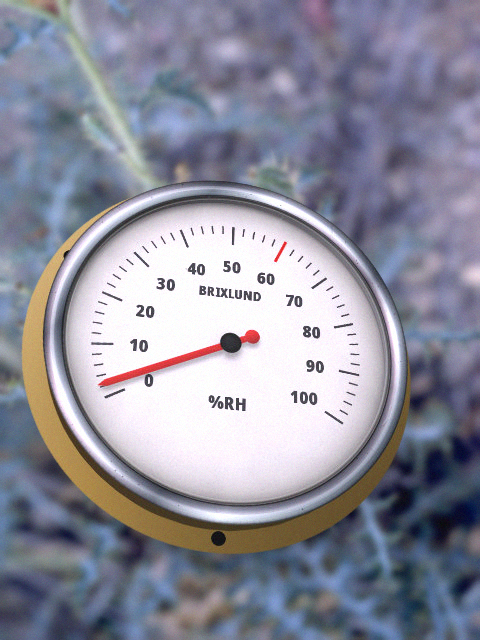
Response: 2
